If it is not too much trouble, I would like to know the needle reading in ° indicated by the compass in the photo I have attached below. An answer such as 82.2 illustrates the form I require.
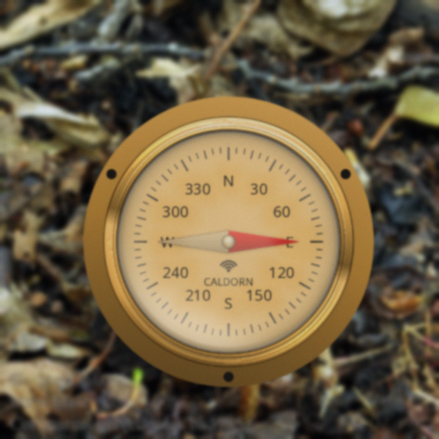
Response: 90
